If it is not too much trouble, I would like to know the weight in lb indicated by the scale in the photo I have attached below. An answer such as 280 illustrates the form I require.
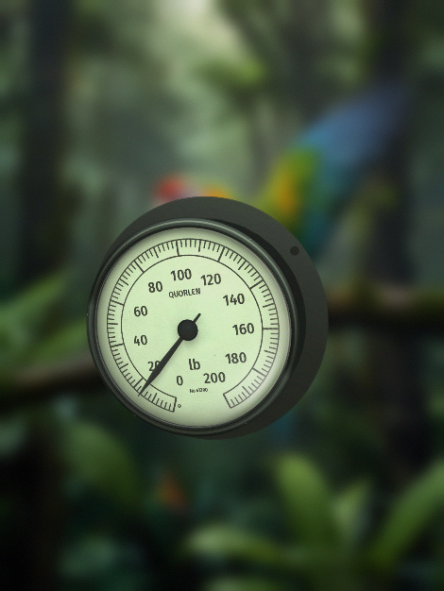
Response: 16
